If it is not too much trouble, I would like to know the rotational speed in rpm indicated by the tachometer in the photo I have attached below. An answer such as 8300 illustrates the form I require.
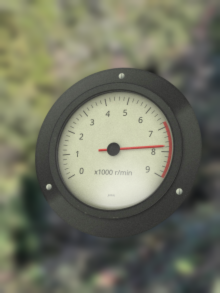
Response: 7800
